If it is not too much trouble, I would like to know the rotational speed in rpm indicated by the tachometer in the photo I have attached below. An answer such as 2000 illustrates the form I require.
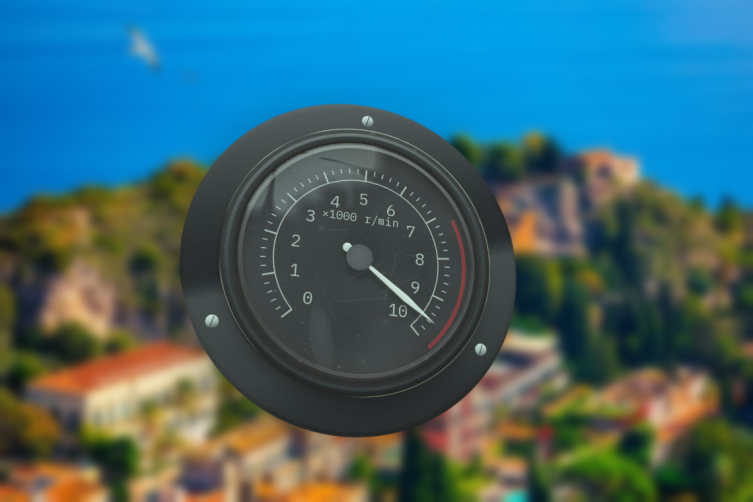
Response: 9600
